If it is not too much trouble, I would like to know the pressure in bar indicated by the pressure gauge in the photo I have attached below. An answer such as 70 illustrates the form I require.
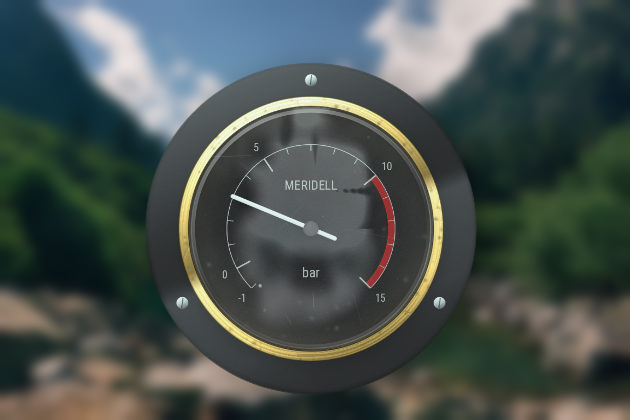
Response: 3
